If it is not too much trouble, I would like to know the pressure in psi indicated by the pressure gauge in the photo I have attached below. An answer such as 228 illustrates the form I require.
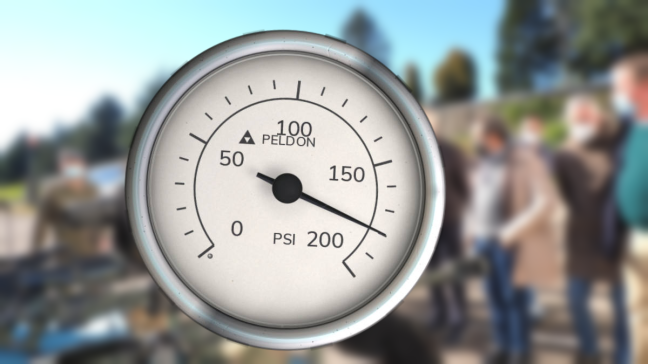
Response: 180
